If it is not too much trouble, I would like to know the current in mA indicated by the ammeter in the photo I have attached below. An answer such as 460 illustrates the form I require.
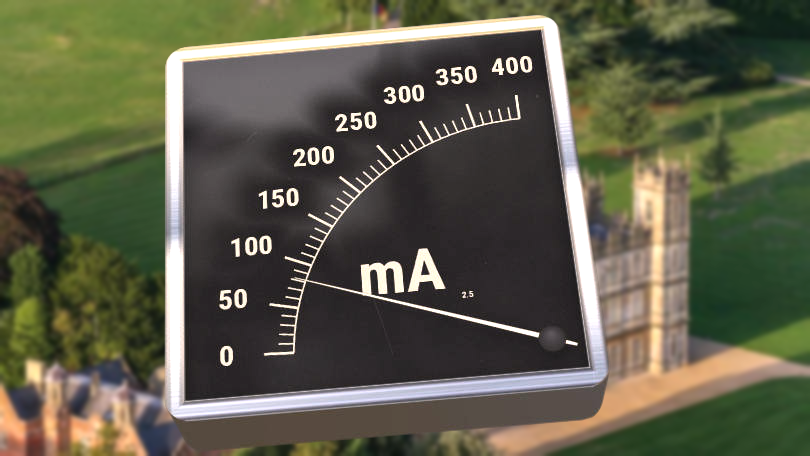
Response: 80
